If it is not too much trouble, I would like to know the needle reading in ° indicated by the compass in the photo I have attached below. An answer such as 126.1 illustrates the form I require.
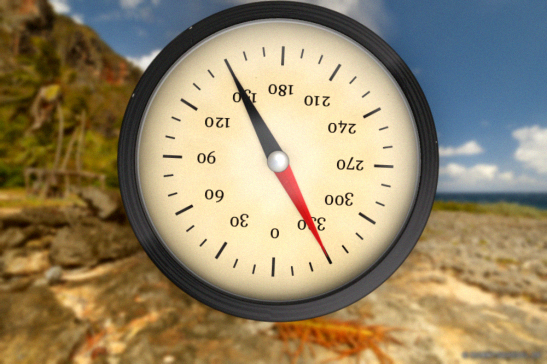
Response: 330
